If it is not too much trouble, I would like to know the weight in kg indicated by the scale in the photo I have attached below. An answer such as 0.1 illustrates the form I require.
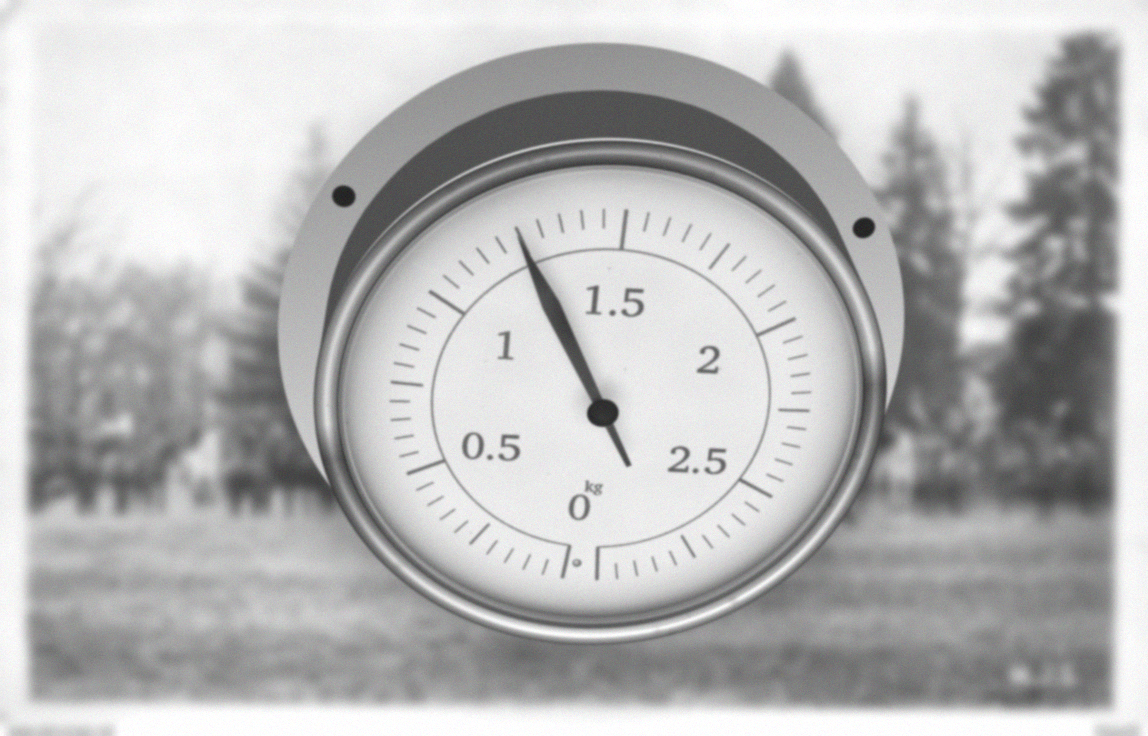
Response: 1.25
